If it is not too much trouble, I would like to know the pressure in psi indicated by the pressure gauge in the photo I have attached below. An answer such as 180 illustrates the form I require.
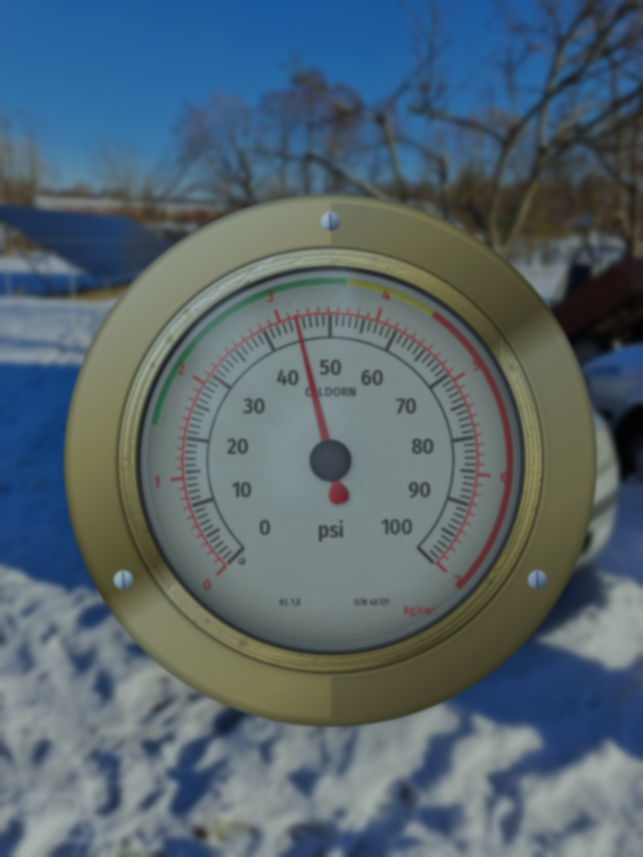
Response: 45
